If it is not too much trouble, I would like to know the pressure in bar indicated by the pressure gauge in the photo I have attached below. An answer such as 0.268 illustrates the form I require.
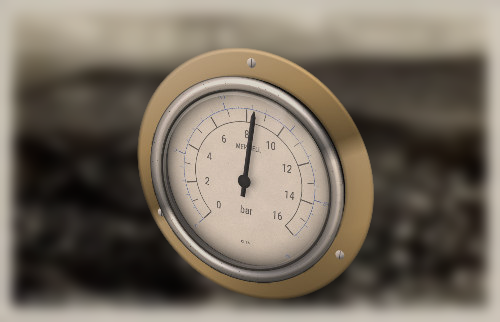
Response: 8.5
